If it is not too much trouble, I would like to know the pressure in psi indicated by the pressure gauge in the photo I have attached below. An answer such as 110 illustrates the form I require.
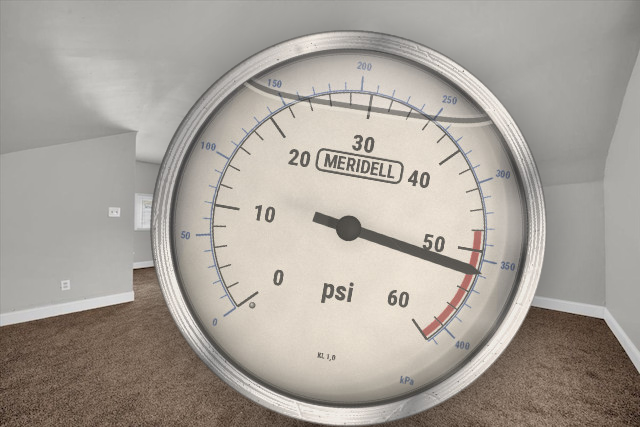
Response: 52
